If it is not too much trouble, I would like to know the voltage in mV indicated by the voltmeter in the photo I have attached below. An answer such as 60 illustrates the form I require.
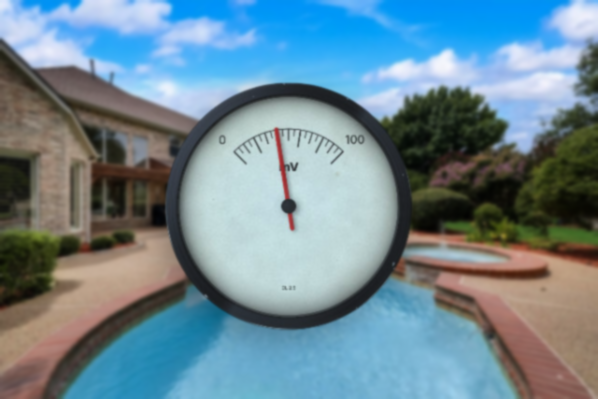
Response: 40
